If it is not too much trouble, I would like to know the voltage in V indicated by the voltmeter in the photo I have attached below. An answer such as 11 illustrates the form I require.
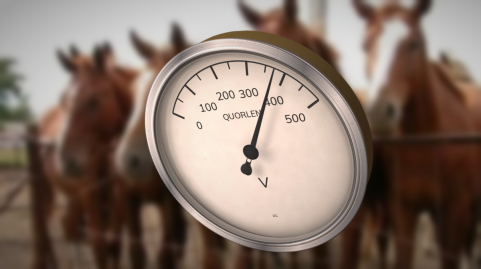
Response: 375
